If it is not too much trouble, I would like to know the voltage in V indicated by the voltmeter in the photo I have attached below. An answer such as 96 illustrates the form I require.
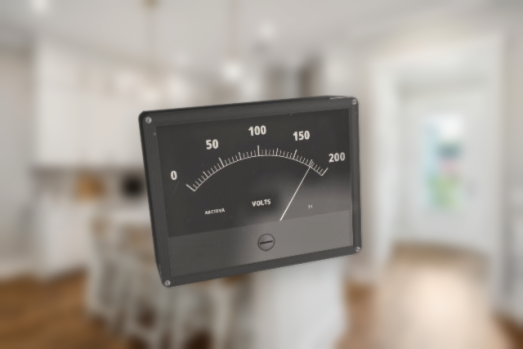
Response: 175
